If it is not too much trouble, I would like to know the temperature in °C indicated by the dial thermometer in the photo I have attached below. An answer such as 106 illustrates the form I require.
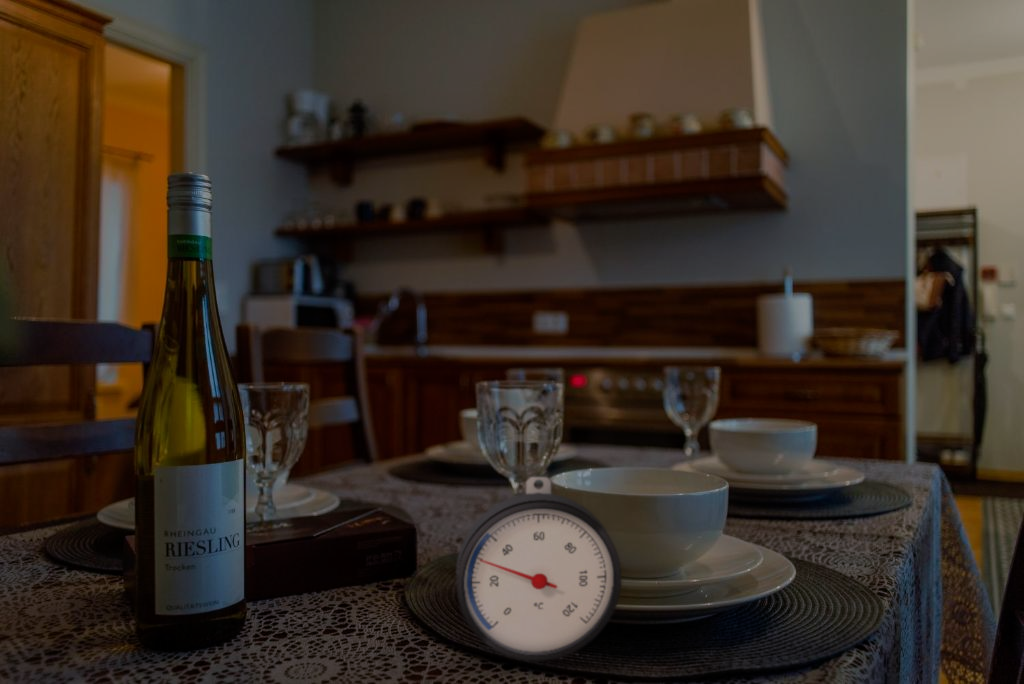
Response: 30
